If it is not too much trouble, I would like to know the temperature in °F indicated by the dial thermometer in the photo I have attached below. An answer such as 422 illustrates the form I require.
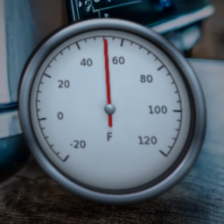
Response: 52
